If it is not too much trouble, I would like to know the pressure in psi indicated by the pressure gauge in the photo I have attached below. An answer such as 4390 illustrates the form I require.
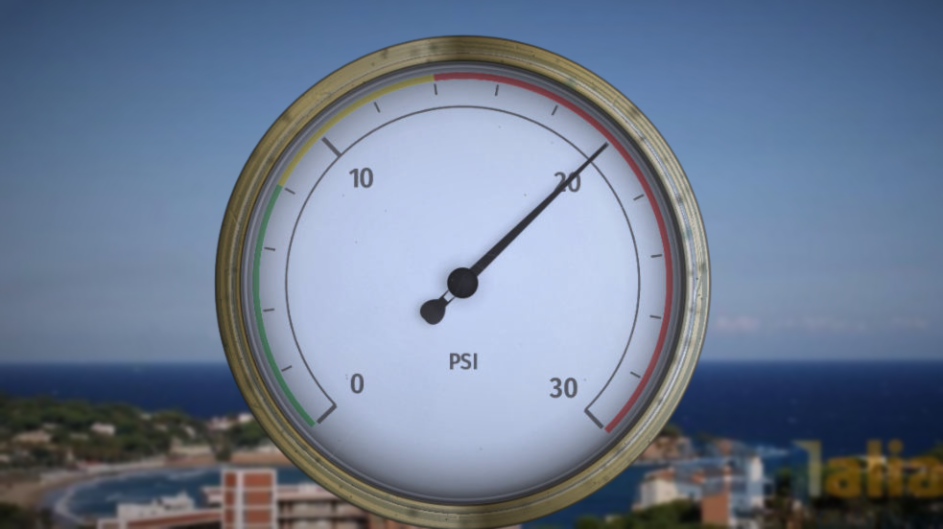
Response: 20
